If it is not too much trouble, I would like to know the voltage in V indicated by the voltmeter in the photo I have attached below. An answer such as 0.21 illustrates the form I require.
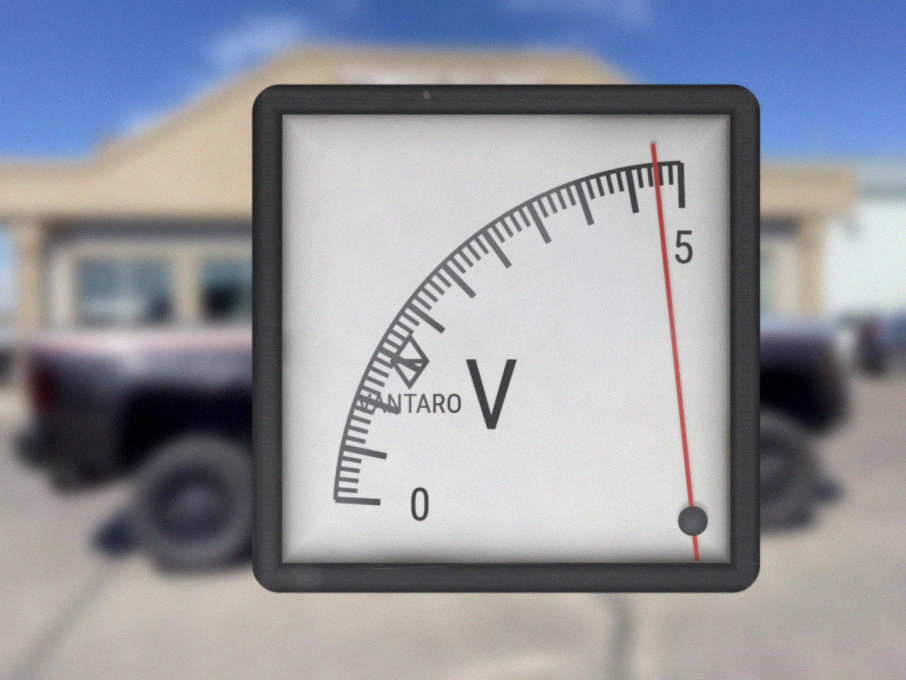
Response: 4.75
